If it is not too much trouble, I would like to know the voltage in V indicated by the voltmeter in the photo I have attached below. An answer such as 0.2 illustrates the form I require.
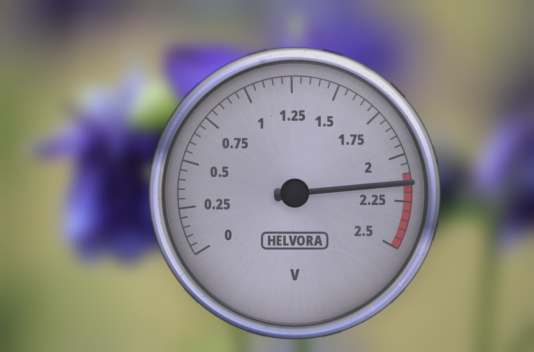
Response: 2.15
